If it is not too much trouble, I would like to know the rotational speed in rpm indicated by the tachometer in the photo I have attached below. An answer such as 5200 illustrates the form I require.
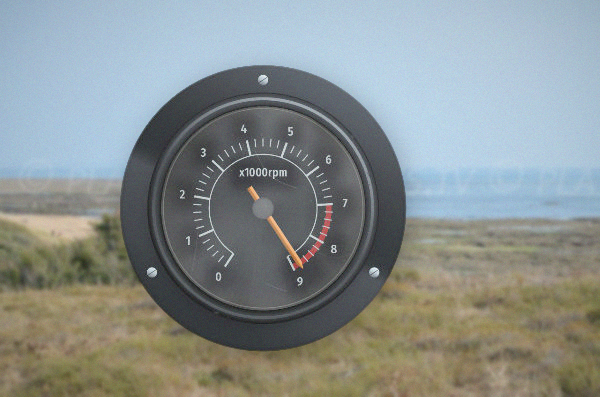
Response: 8800
